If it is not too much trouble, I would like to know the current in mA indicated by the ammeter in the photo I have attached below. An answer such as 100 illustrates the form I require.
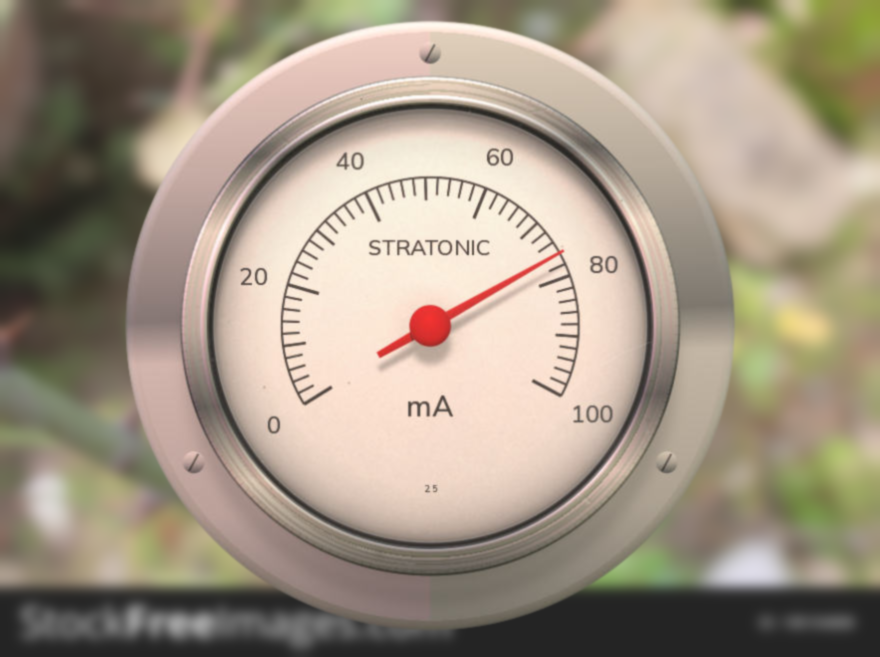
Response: 76
